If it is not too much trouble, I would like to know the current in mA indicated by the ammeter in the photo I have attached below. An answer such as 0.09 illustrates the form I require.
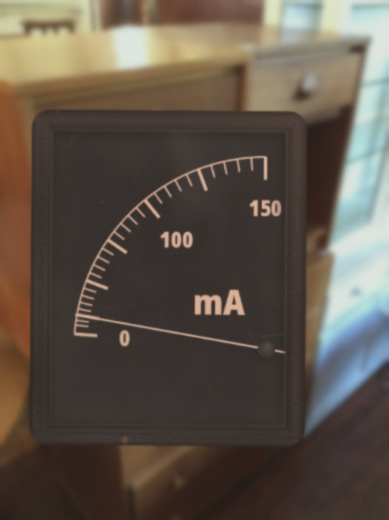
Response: 25
